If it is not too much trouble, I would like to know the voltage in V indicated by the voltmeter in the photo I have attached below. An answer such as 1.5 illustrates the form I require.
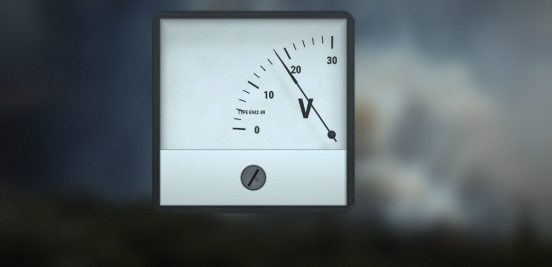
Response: 18
